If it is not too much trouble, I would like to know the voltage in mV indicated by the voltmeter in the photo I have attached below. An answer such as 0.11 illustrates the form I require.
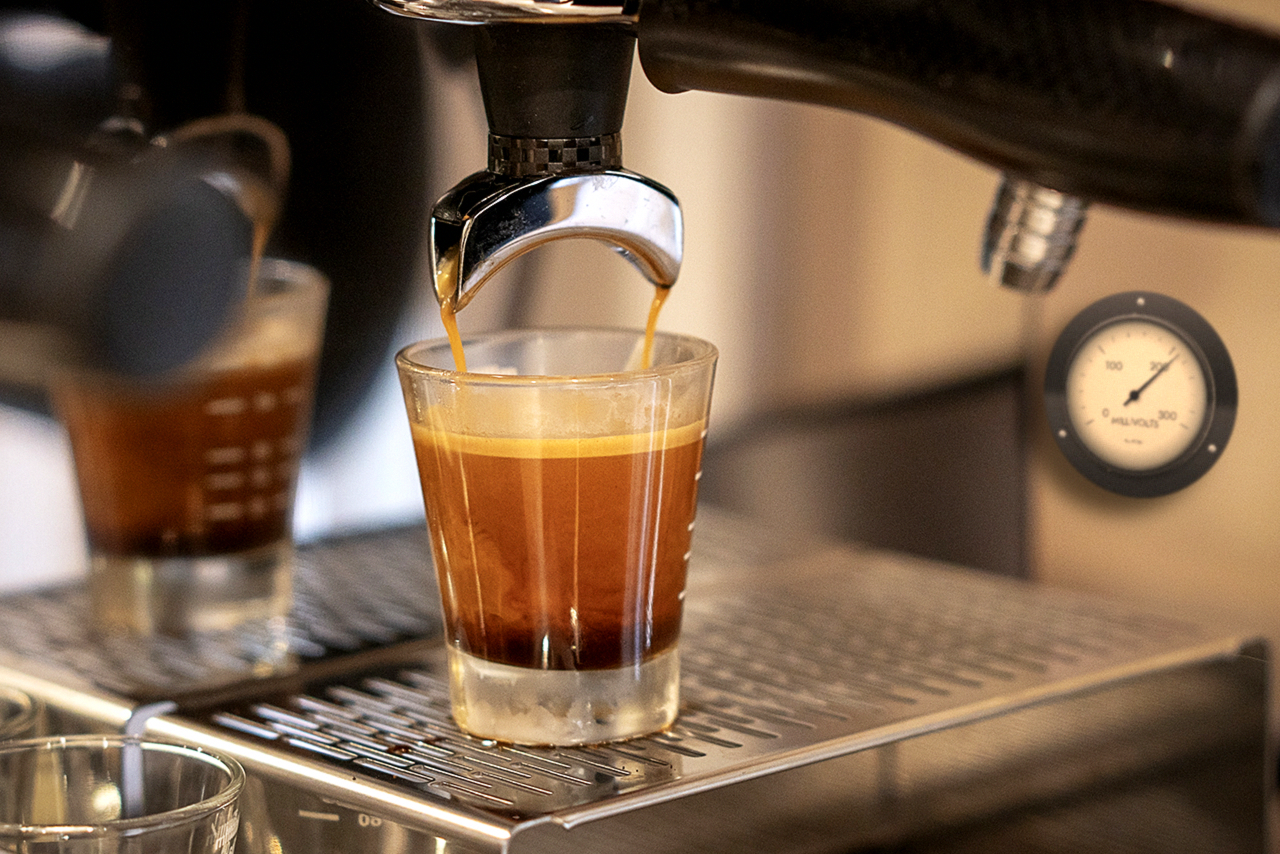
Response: 210
